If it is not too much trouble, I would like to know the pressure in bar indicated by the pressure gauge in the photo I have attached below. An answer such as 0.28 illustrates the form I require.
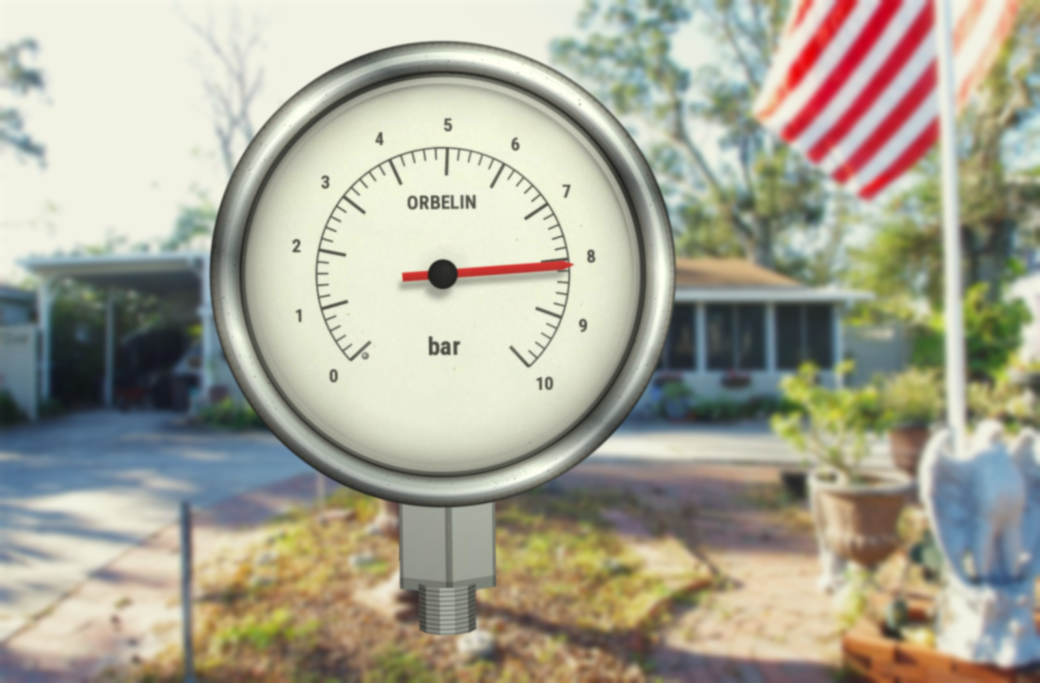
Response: 8.1
